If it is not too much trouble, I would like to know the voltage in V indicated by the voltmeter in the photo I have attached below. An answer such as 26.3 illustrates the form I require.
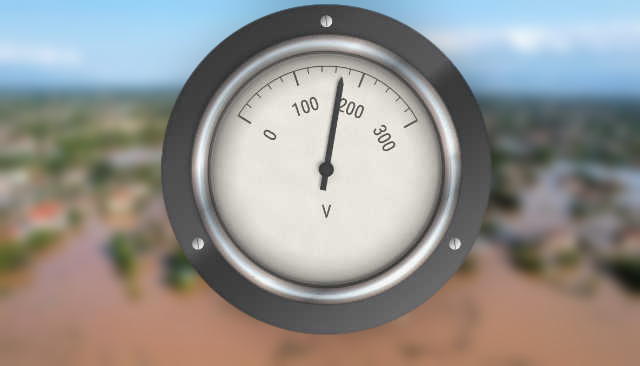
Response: 170
